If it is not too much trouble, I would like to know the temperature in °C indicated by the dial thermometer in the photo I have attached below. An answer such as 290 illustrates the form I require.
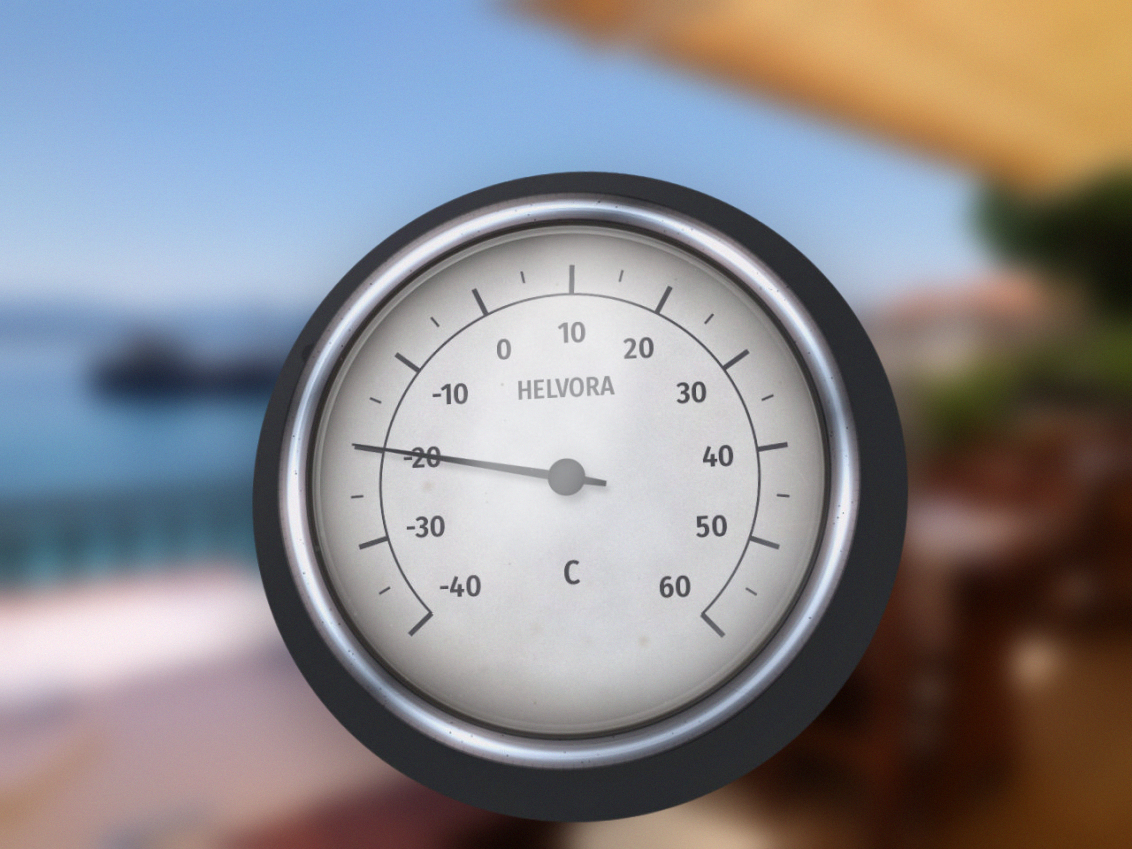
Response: -20
